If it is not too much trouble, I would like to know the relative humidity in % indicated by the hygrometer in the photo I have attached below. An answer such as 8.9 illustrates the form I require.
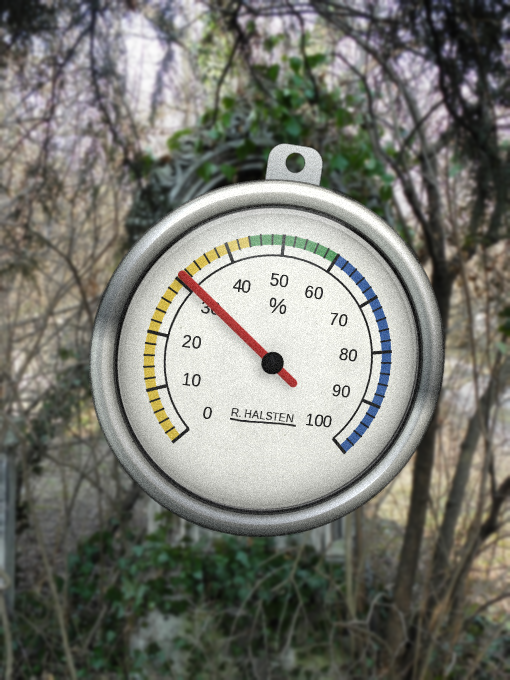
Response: 31
